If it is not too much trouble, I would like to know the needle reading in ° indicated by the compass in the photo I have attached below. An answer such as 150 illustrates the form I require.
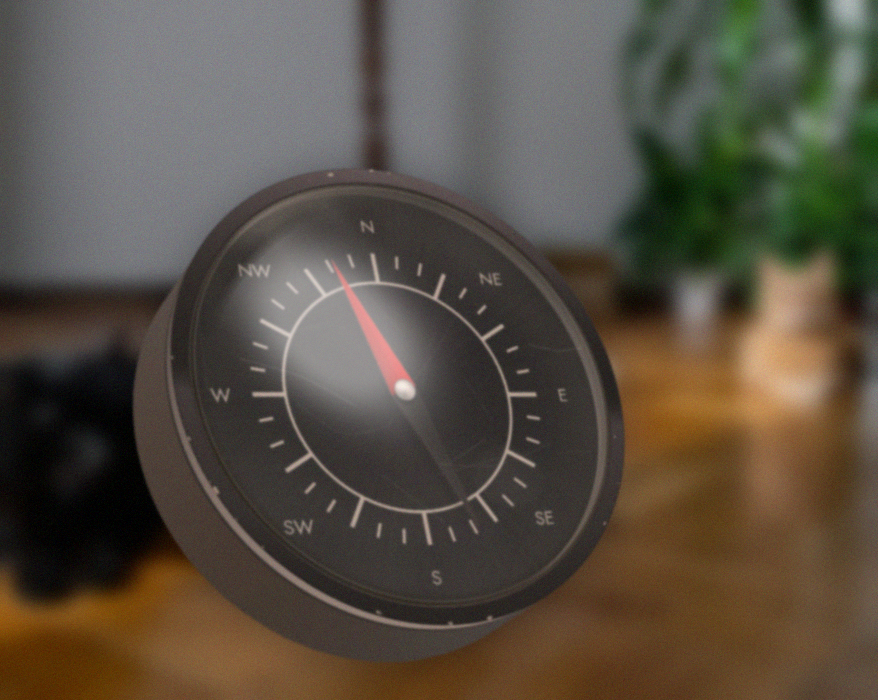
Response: 340
